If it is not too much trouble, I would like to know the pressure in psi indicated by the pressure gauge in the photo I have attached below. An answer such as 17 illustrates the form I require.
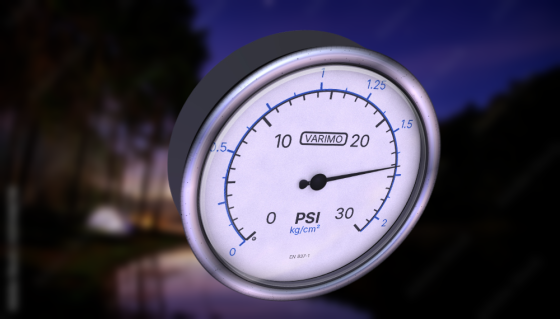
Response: 24
